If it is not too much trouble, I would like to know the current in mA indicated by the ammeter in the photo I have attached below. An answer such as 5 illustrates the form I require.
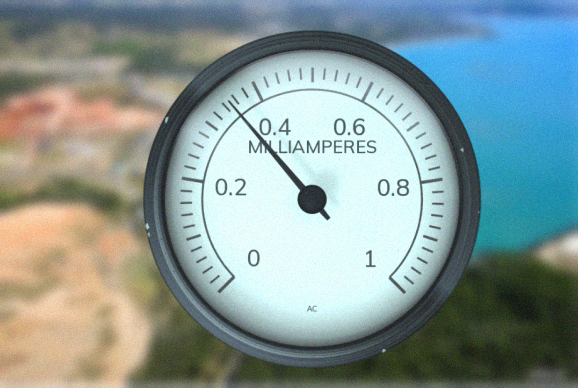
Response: 0.35
